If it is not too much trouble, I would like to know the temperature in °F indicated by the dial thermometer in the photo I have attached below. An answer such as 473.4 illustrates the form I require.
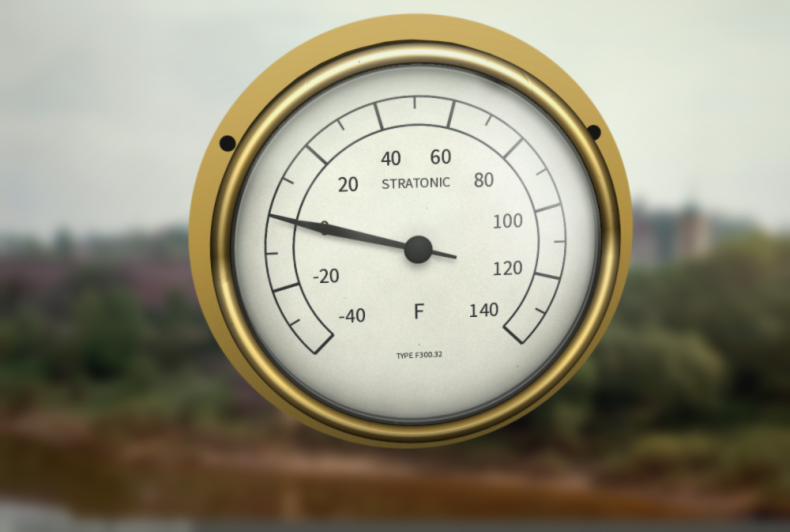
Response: 0
